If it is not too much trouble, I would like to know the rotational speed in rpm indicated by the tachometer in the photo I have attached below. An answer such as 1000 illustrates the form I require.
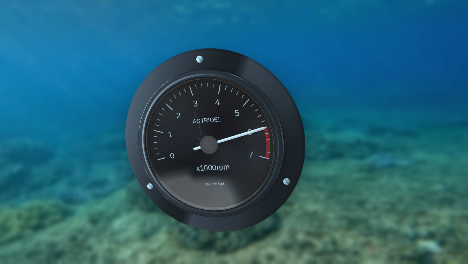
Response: 6000
